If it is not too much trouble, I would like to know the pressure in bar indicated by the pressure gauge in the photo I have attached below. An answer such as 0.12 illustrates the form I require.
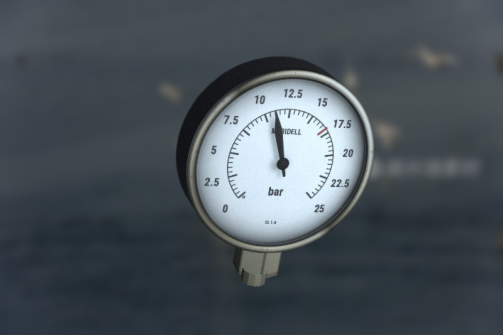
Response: 11
